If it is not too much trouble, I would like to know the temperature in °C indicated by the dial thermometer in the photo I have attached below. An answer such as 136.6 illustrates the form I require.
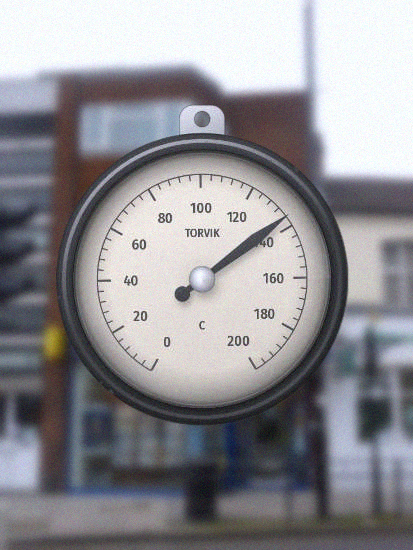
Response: 136
